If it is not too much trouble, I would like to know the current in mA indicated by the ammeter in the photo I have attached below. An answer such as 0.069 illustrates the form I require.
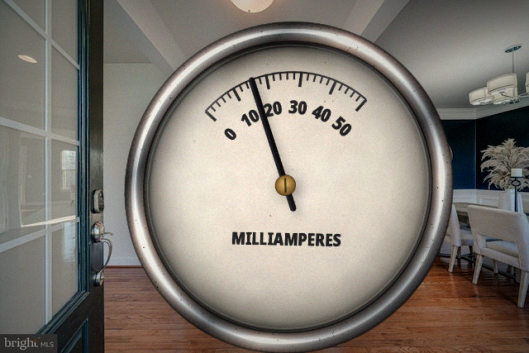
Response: 16
